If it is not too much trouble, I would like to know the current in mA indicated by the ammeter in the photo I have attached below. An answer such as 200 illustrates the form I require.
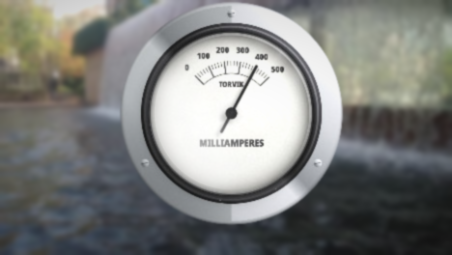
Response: 400
